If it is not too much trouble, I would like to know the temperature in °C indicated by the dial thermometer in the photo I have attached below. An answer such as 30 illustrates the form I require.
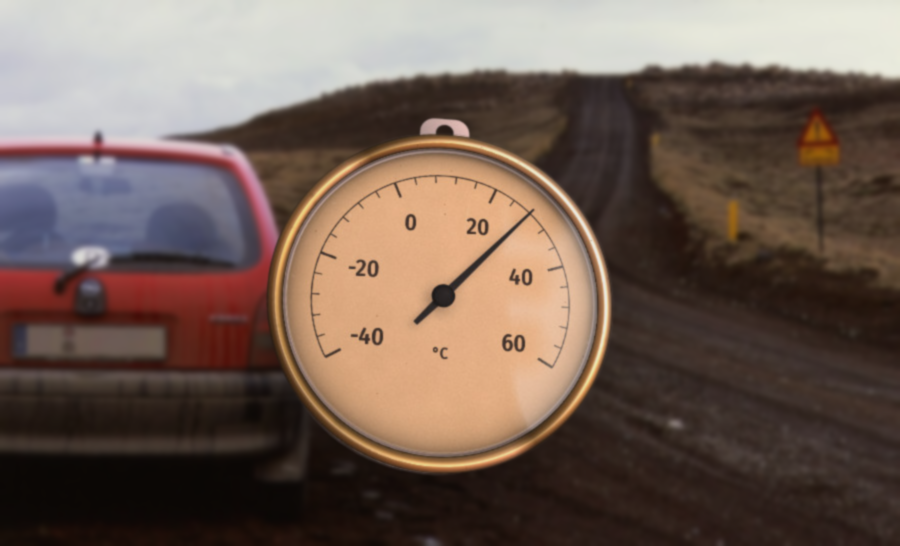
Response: 28
